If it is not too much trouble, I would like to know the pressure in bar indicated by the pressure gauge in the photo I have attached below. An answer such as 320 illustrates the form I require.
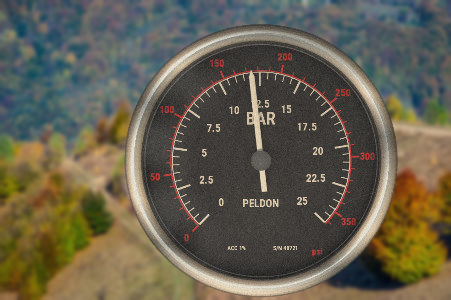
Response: 12
